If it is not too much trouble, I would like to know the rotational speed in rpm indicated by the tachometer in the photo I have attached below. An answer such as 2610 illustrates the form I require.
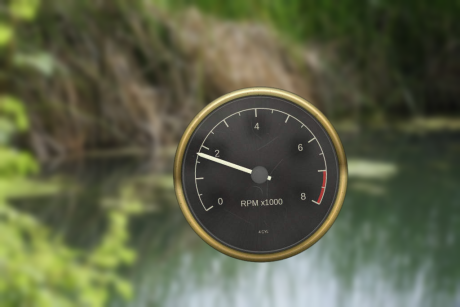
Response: 1750
